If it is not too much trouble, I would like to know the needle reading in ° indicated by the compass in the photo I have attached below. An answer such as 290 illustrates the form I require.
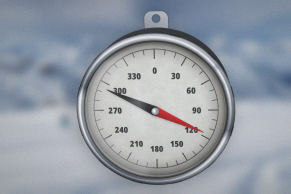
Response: 115
